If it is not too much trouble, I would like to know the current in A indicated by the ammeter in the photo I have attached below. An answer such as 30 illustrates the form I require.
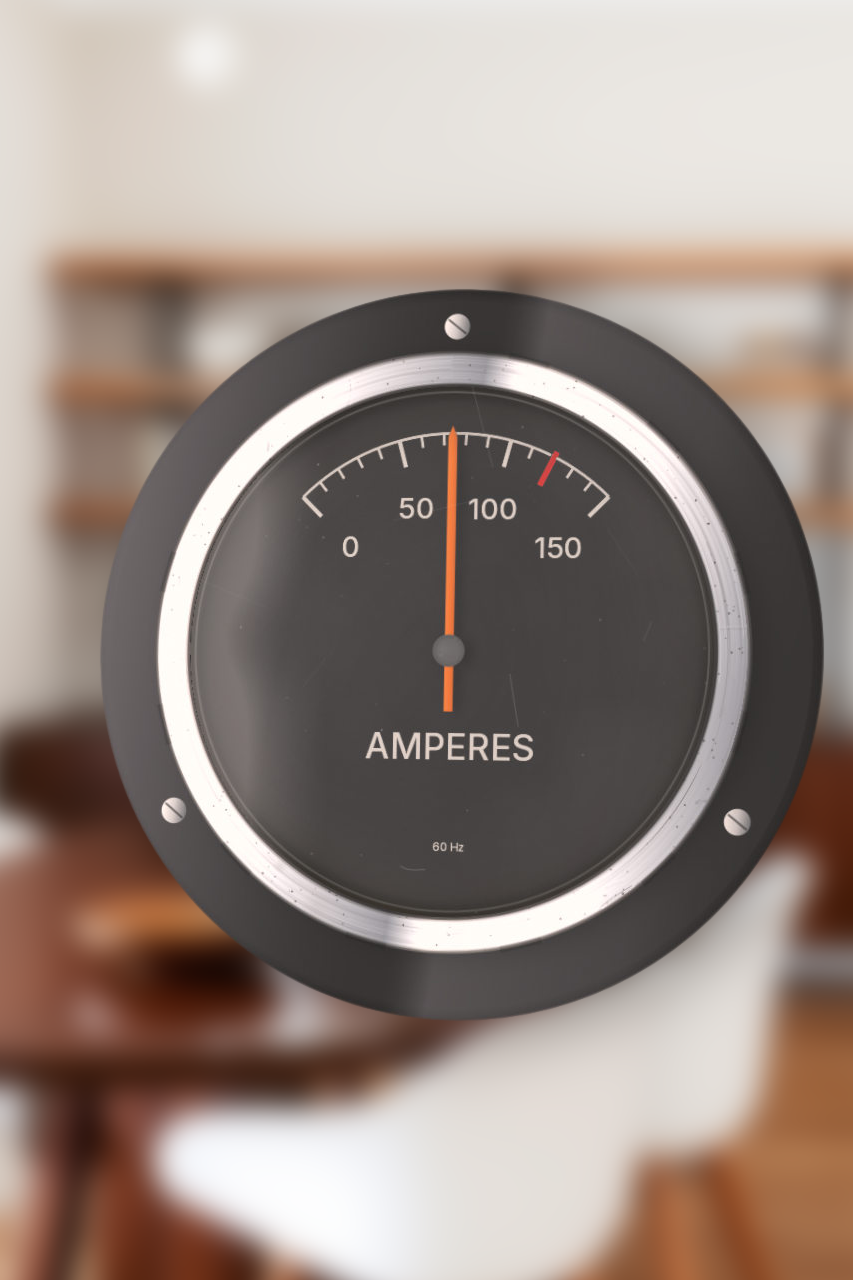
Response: 75
